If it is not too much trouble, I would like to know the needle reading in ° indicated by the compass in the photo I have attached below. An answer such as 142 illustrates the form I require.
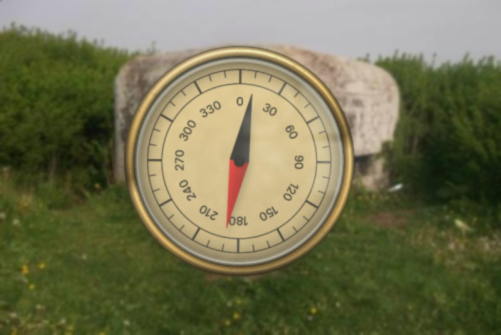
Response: 190
